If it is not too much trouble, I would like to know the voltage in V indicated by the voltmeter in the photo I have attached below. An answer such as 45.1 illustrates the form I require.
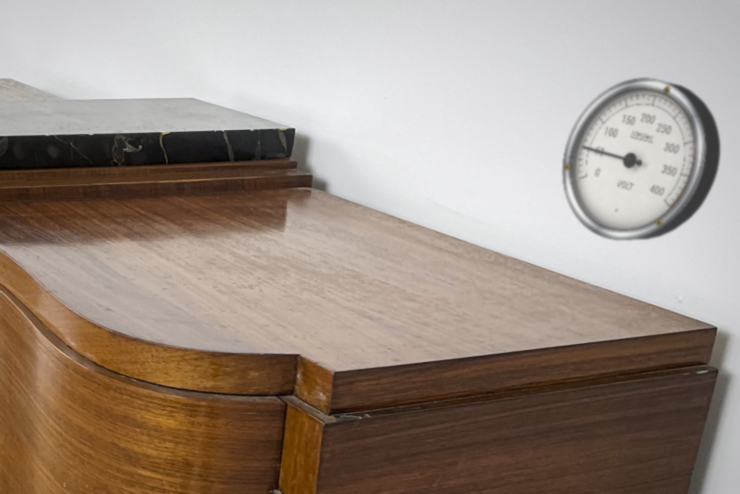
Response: 50
